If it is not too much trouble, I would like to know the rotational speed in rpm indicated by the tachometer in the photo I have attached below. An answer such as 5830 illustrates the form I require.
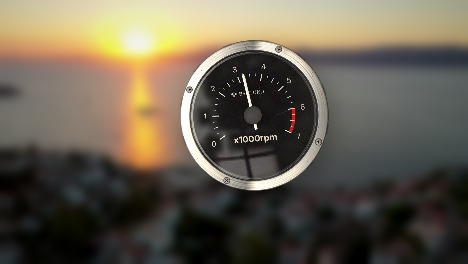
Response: 3250
